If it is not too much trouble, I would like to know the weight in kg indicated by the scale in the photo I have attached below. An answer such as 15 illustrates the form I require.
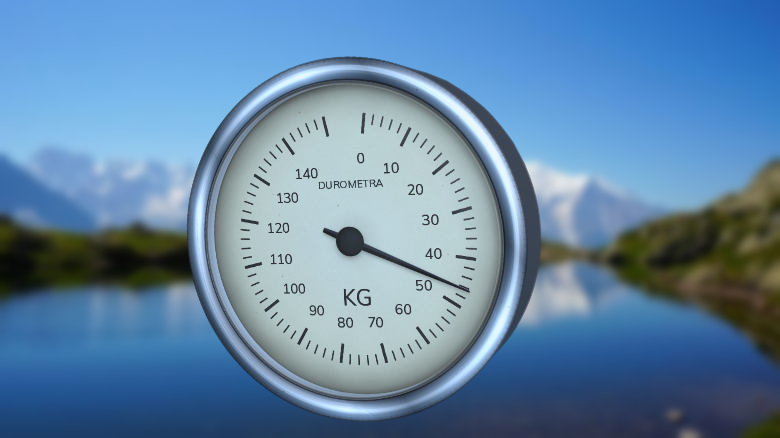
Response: 46
